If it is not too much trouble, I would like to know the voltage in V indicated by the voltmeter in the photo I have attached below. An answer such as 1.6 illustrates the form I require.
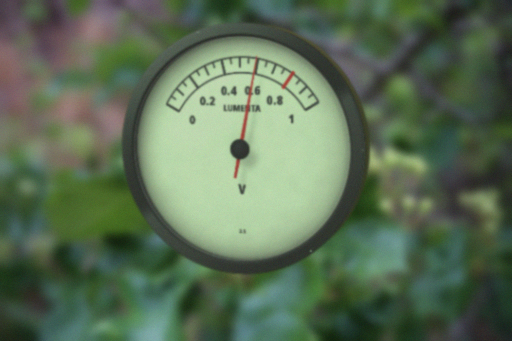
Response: 0.6
